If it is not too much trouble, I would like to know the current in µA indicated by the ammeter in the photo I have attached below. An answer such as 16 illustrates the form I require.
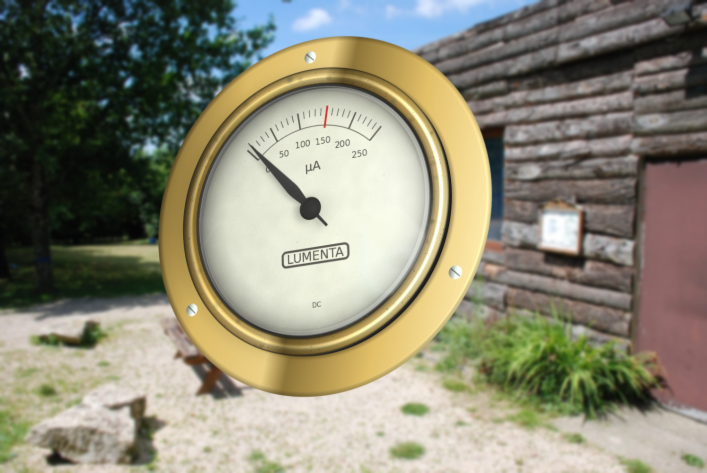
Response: 10
